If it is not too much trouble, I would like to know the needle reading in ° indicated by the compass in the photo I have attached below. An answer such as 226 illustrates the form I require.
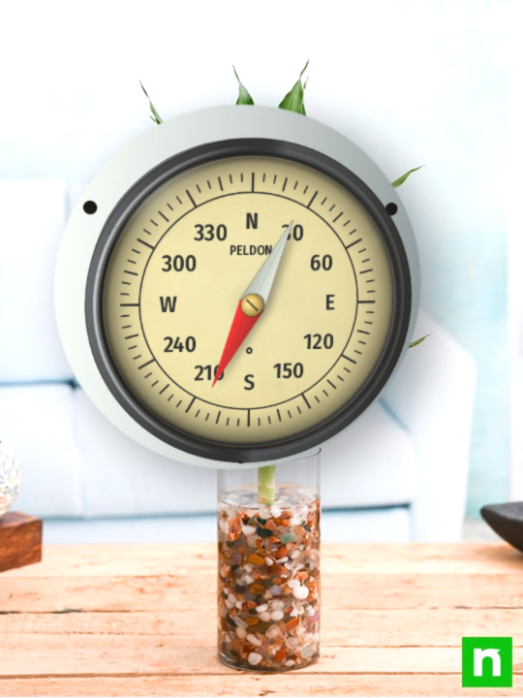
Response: 205
